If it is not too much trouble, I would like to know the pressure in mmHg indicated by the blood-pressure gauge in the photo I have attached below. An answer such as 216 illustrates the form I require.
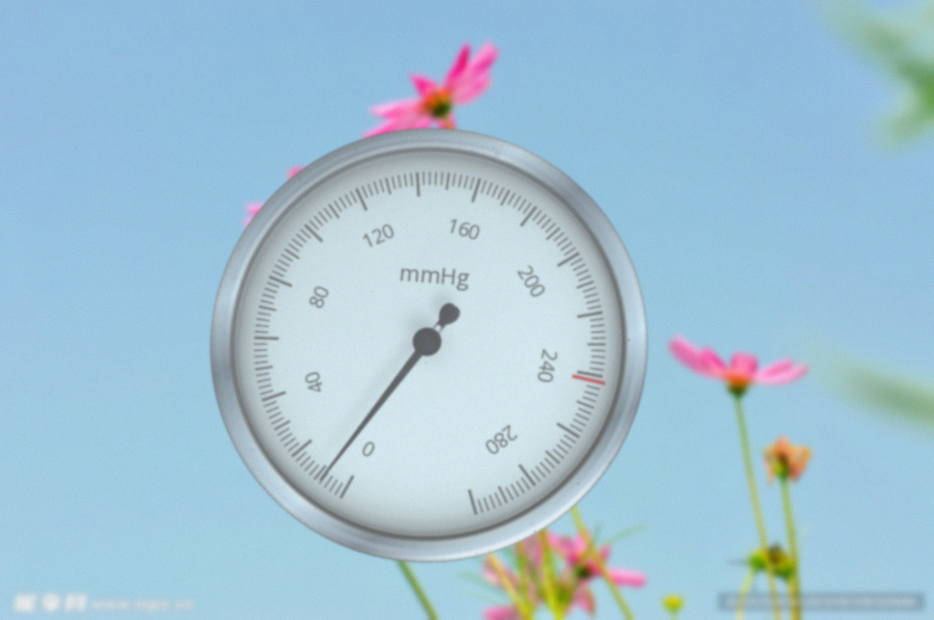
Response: 8
